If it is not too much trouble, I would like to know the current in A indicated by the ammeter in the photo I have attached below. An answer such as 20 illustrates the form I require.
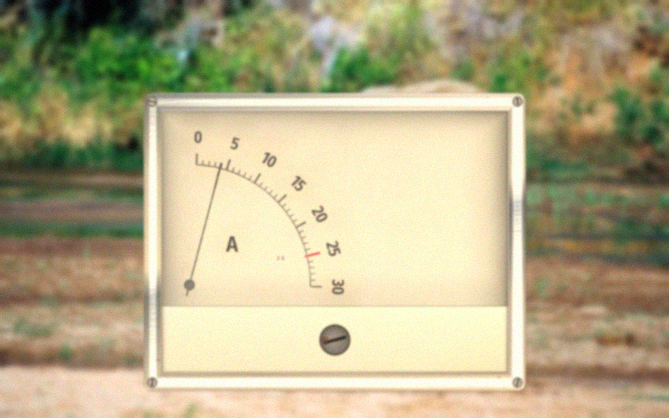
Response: 4
